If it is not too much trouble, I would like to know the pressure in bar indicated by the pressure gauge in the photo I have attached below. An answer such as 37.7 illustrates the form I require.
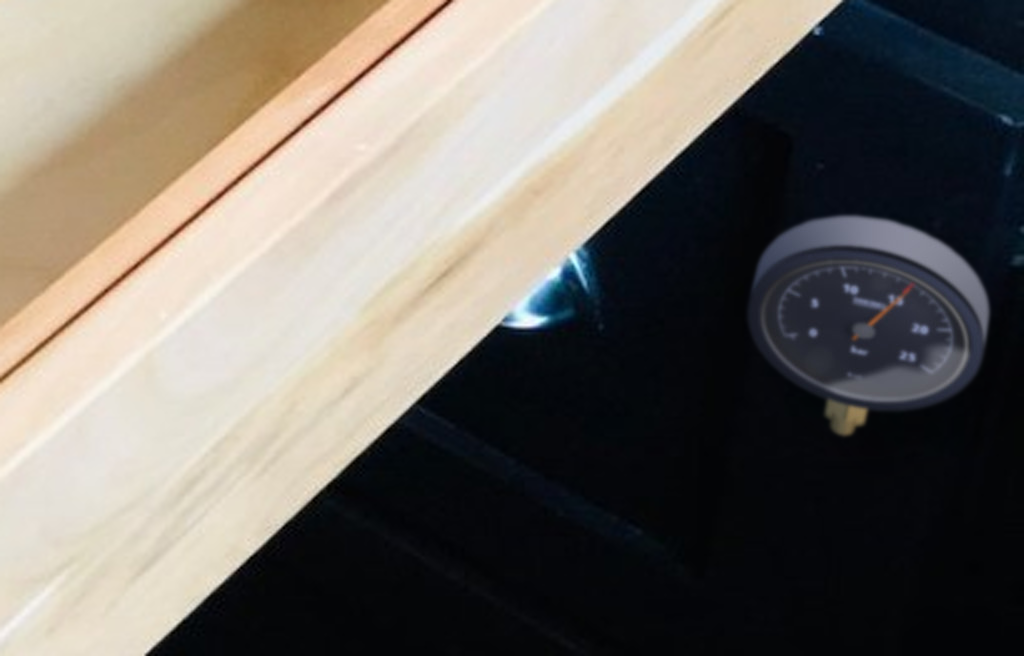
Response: 15
